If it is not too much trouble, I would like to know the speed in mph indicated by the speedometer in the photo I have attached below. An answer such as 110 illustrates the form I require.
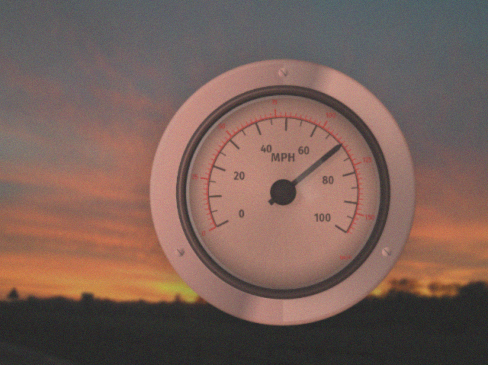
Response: 70
